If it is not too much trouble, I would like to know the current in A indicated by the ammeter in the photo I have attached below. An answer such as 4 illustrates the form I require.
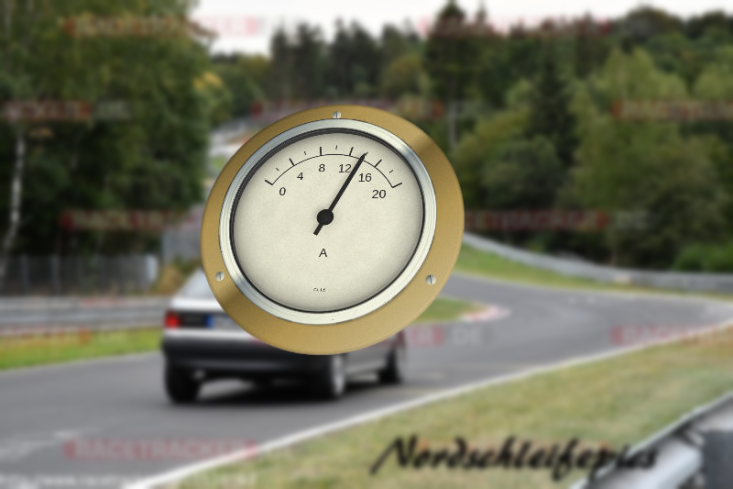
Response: 14
